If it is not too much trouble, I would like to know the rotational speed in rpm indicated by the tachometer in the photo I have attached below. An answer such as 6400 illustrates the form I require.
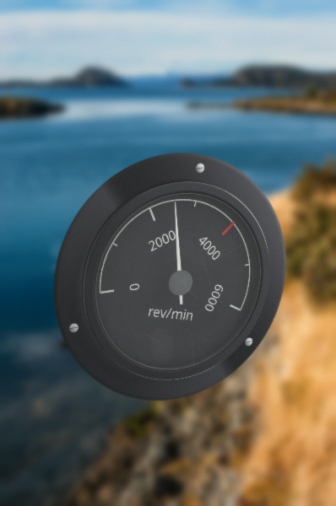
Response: 2500
